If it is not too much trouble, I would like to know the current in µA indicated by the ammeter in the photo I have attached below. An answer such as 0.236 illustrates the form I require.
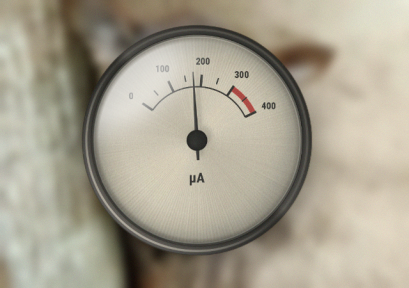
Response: 175
